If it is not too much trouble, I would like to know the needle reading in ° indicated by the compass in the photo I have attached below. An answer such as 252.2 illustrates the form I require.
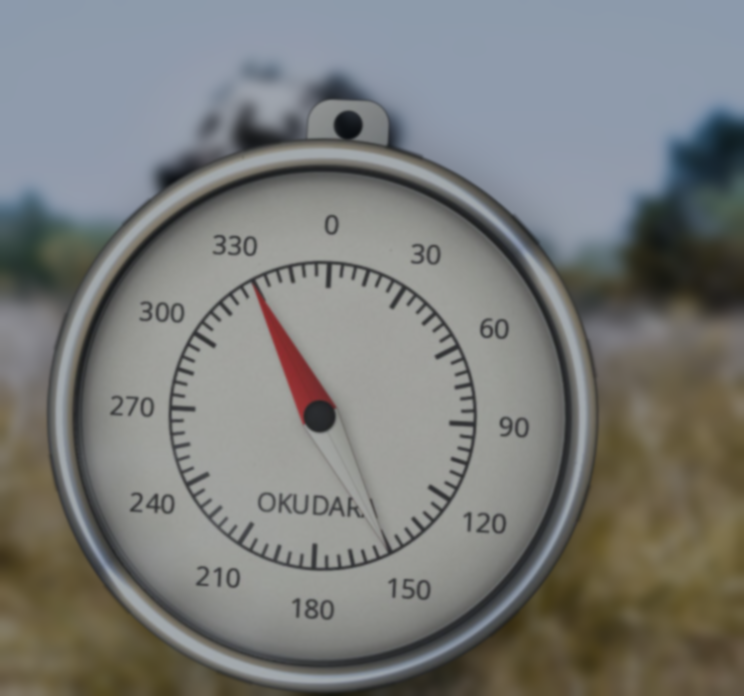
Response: 330
